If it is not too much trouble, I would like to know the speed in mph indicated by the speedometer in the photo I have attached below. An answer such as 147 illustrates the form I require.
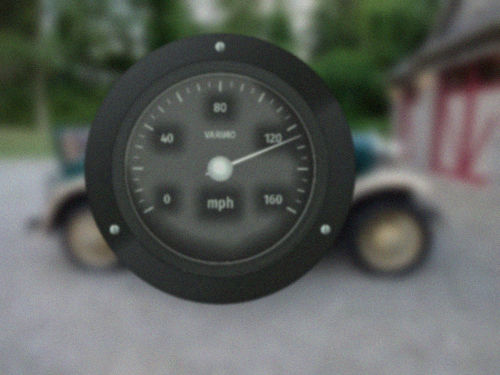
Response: 125
